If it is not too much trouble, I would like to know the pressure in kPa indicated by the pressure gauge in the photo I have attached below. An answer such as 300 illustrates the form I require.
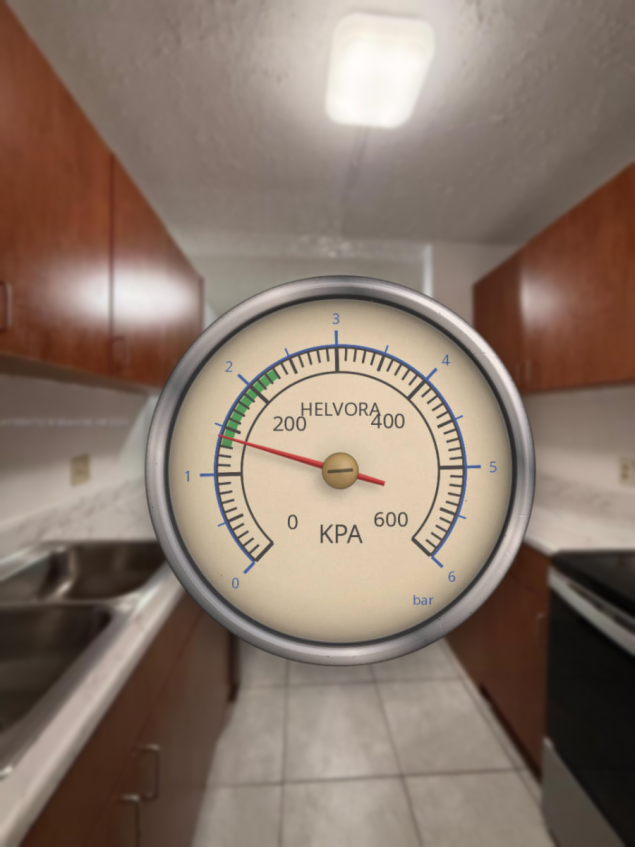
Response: 140
